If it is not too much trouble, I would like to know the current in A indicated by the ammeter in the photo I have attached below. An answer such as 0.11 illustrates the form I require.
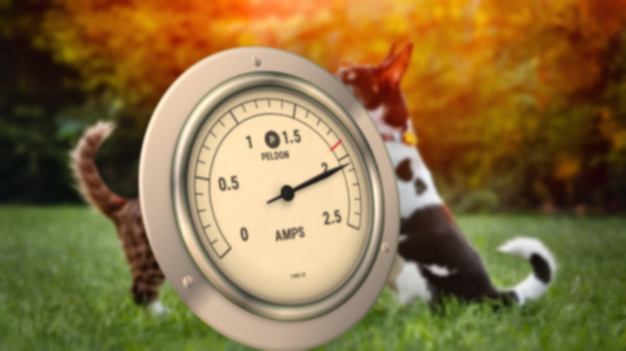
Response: 2.05
